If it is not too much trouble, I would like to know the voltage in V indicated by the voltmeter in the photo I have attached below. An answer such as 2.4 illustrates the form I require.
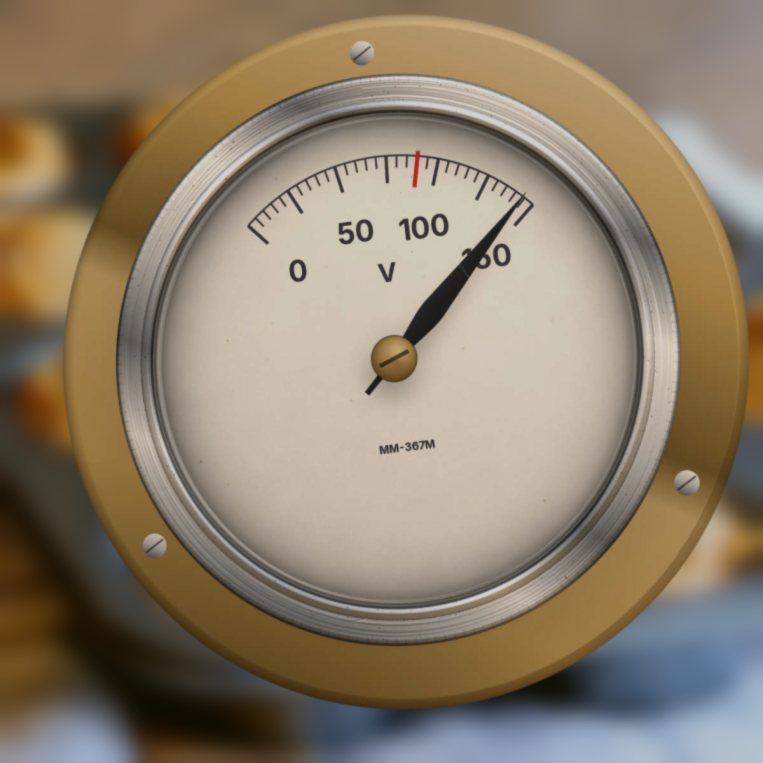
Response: 145
